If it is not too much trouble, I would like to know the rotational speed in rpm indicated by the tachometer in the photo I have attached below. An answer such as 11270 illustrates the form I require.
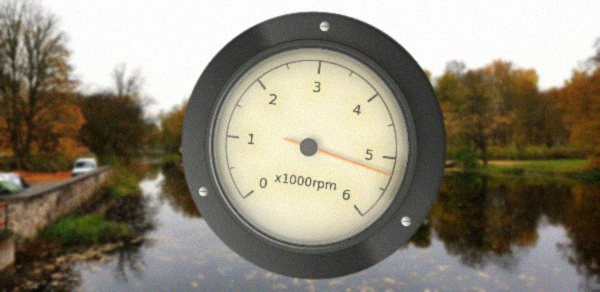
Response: 5250
